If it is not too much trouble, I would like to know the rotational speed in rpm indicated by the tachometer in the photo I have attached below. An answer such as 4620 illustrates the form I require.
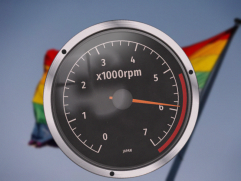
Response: 5900
